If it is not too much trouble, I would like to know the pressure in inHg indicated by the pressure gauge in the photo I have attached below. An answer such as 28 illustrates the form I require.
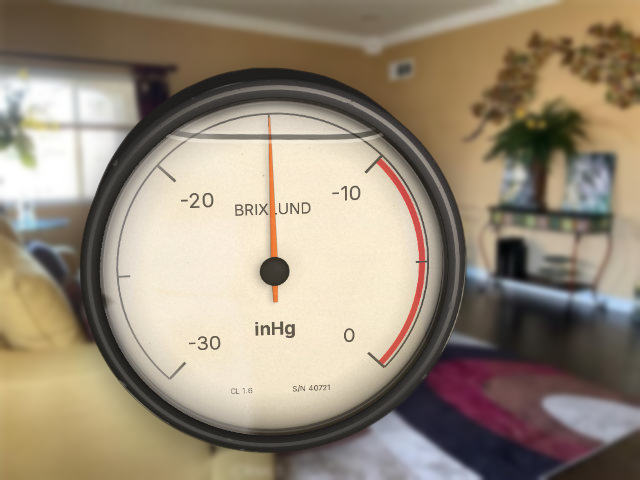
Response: -15
